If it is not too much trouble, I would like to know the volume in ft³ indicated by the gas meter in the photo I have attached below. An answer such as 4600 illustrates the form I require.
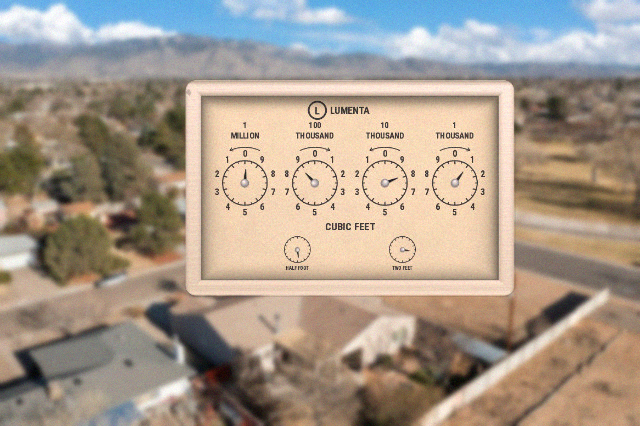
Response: 988100
